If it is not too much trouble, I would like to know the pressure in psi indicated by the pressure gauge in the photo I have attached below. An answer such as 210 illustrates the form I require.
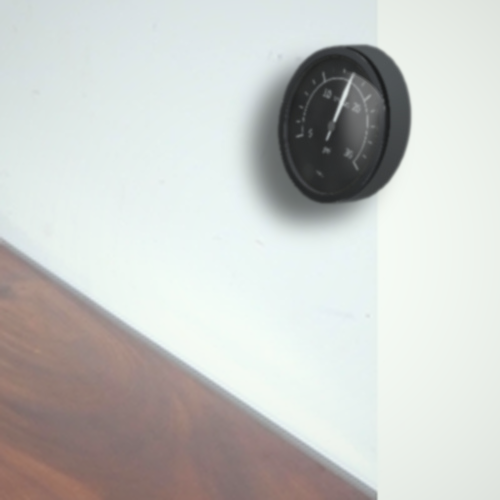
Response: 16
